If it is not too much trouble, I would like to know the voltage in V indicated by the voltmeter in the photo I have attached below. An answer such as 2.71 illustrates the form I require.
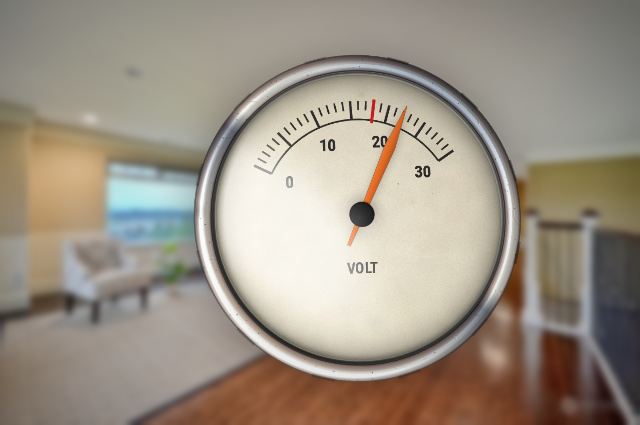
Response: 22
